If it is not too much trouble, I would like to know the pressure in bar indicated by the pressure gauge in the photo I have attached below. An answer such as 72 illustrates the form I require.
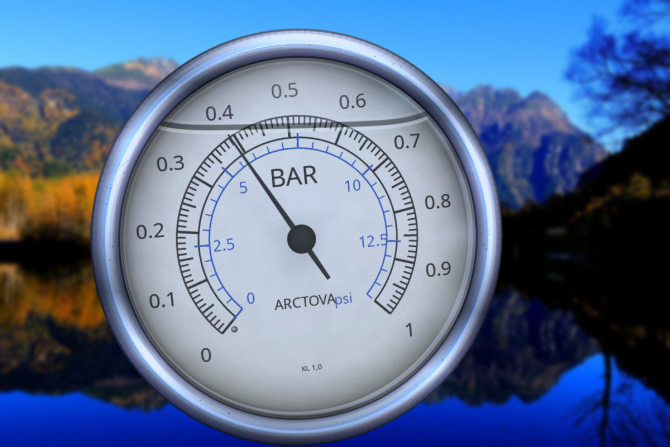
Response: 0.39
